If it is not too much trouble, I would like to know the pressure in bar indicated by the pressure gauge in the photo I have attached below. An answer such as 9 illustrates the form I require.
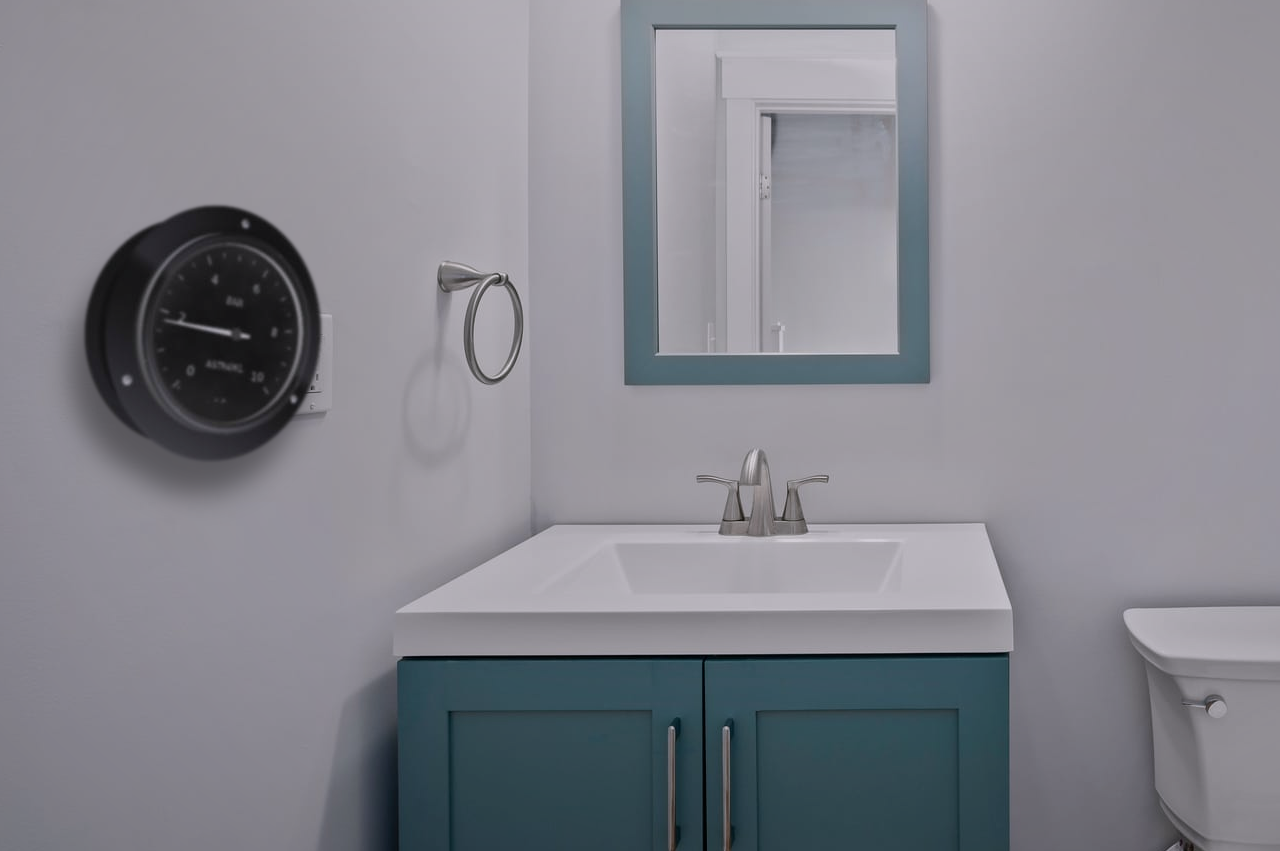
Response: 1.75
